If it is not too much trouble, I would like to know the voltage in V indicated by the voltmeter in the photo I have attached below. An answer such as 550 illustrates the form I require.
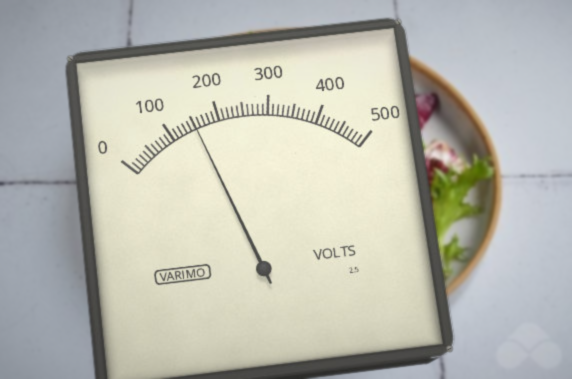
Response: 150
